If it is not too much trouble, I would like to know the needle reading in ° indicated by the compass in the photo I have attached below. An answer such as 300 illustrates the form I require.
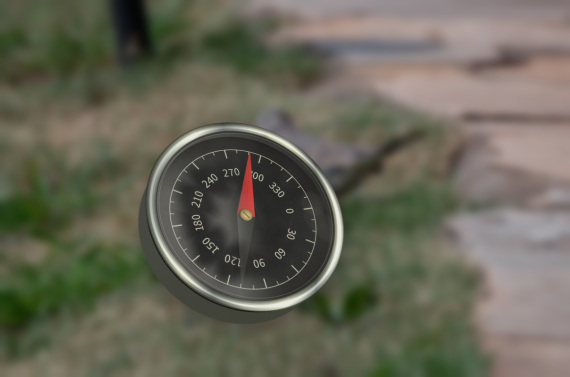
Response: 290
